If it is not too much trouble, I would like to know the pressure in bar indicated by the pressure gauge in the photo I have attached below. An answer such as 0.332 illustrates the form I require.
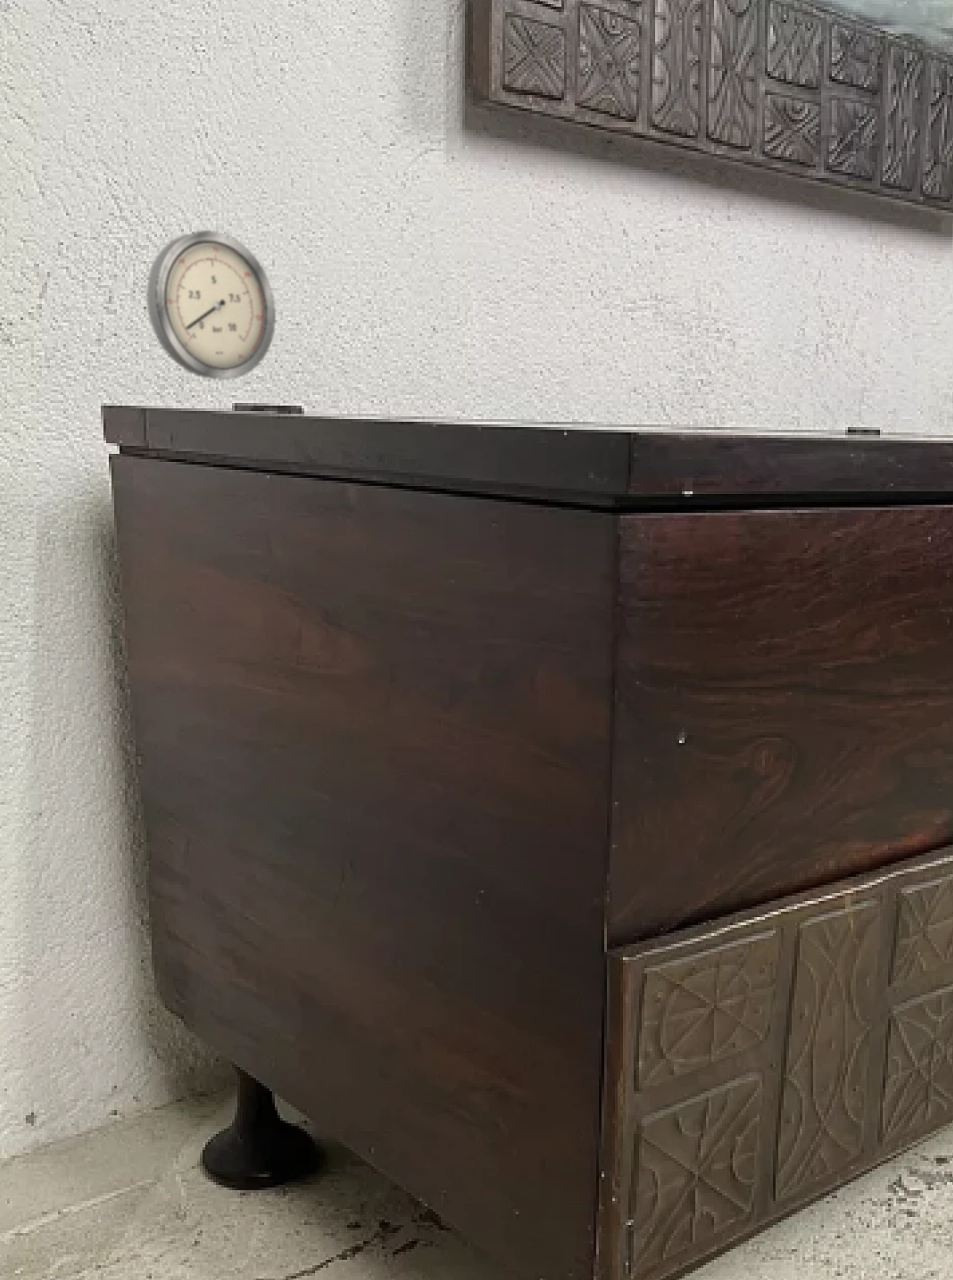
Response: 0.5
